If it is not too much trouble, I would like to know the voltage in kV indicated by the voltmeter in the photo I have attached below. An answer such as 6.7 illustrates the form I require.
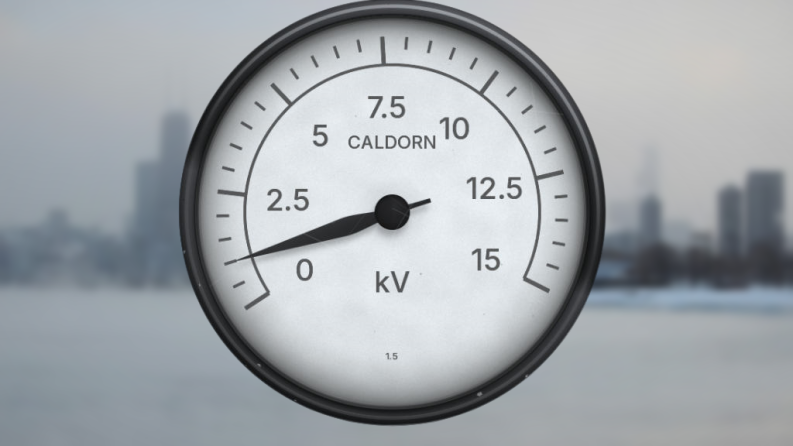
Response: 1
